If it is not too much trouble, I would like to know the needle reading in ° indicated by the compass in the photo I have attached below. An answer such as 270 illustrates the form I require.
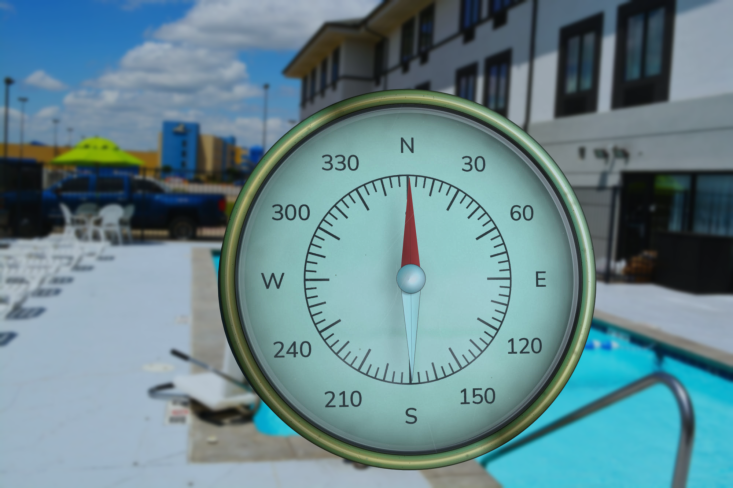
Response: 0
